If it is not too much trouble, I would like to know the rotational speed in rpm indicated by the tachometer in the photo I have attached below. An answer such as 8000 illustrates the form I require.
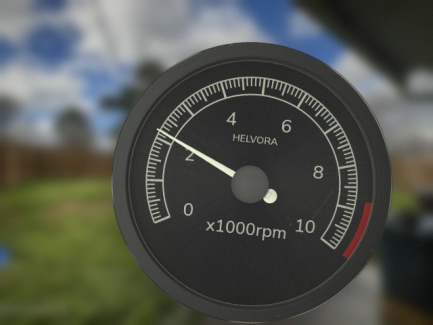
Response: 2200
